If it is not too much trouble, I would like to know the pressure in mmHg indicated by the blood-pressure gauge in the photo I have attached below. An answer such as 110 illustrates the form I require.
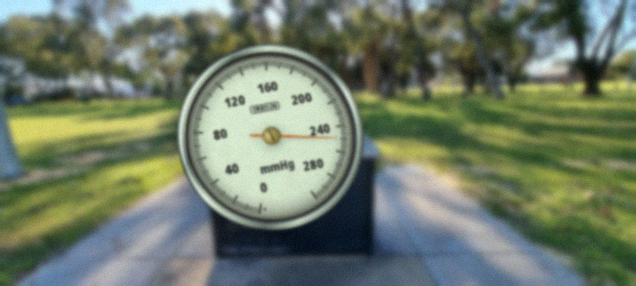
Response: 250
